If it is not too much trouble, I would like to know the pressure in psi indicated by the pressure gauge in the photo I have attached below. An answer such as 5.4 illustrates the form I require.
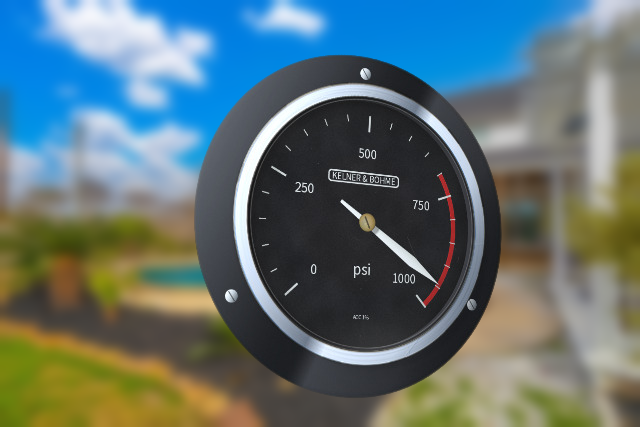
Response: 950
